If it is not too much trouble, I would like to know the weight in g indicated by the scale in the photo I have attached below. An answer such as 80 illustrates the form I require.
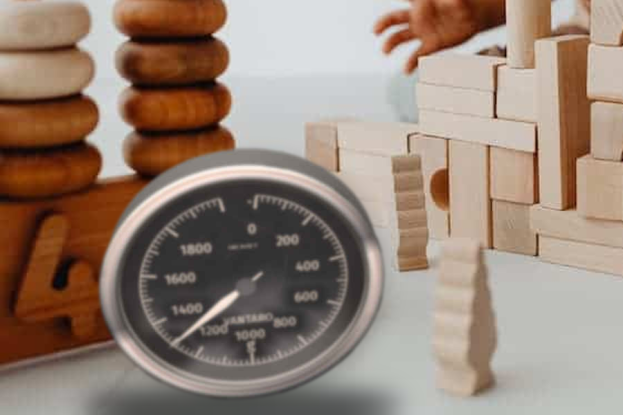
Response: 1300
